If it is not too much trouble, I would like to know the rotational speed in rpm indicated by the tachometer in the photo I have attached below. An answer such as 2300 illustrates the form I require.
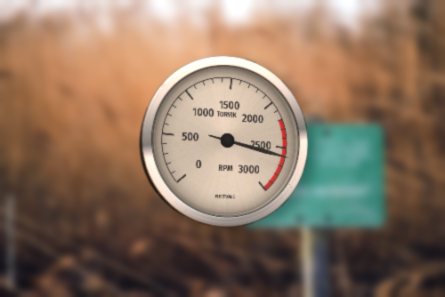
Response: 2600
